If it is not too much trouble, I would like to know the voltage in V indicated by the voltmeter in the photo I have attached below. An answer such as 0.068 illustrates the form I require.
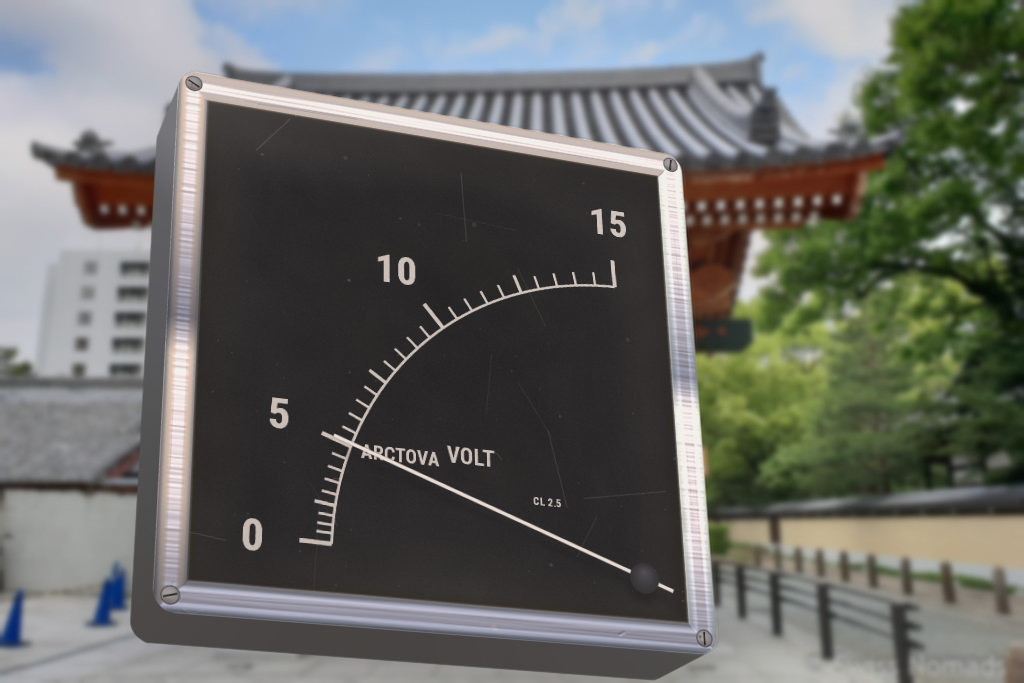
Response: 5
